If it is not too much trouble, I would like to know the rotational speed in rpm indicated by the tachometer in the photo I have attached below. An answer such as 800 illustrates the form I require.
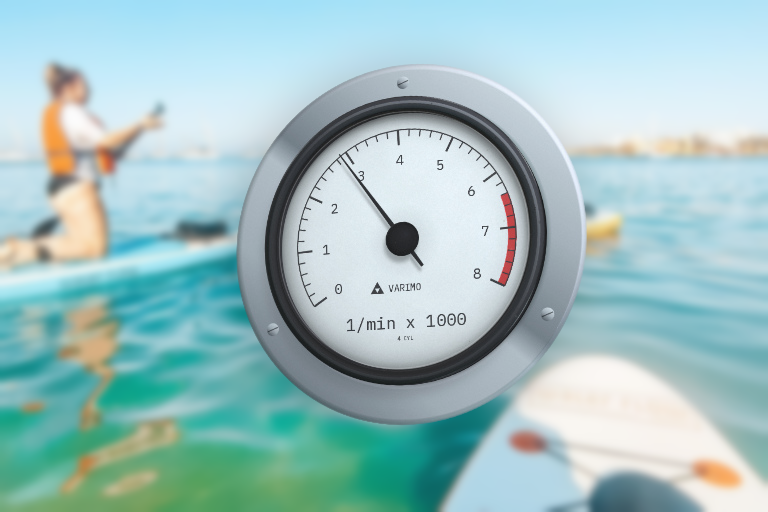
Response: 2900
